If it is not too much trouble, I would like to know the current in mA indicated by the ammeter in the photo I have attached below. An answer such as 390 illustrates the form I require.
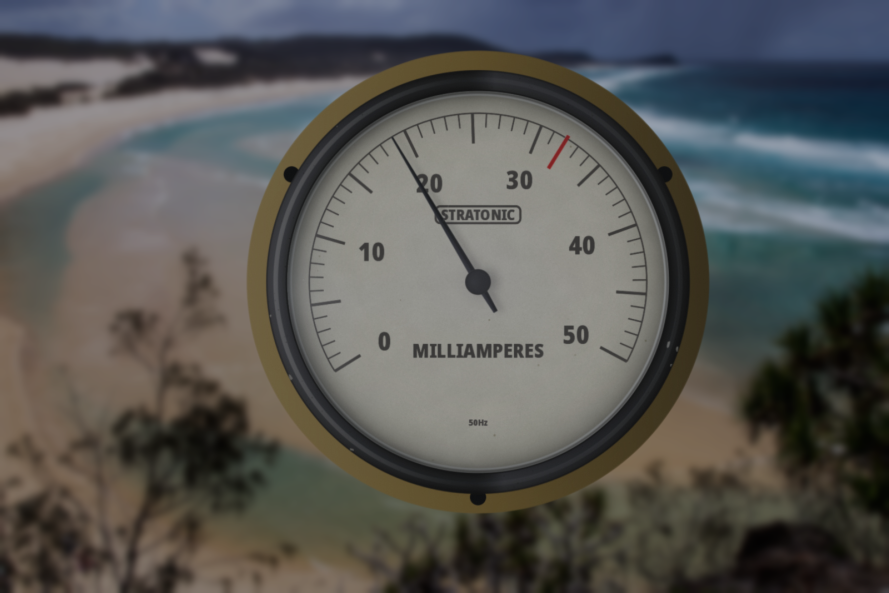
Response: 19
